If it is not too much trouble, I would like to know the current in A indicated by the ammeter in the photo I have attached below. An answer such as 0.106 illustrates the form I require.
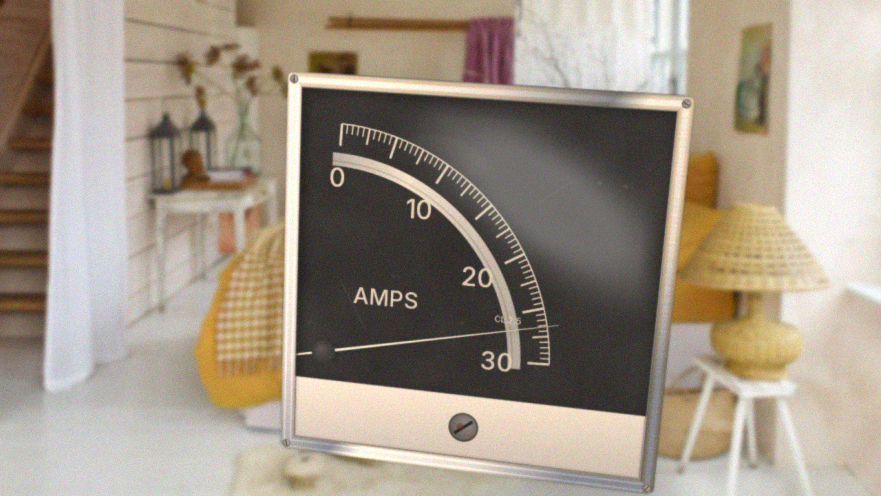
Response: 26.5
